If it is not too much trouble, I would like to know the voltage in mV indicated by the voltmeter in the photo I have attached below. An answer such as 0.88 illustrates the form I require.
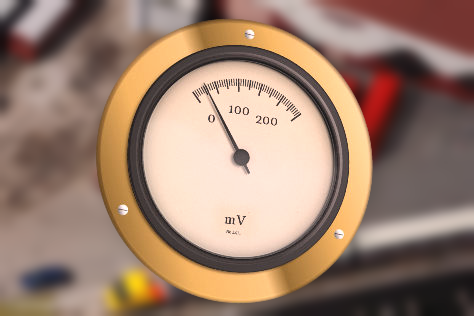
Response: 25
